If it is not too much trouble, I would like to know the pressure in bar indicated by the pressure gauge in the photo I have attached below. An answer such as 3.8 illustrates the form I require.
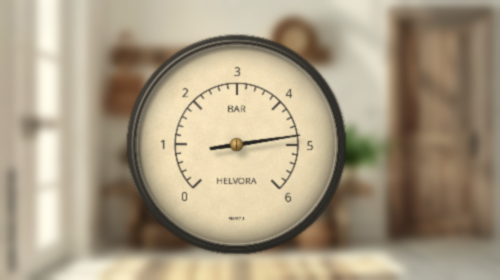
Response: 4.8
